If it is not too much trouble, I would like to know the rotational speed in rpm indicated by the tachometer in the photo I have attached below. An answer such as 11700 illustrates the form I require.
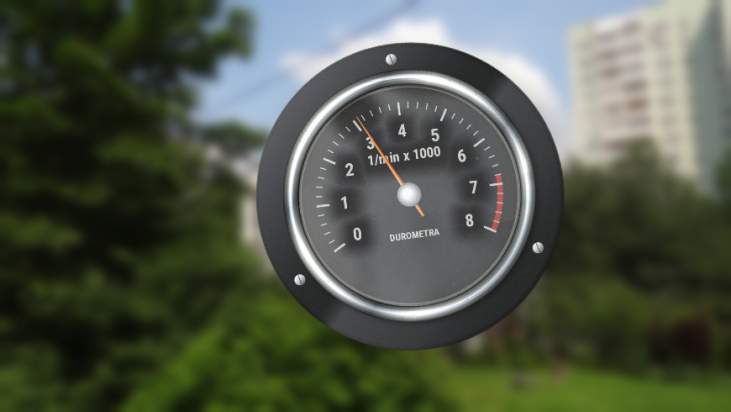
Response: 3100
